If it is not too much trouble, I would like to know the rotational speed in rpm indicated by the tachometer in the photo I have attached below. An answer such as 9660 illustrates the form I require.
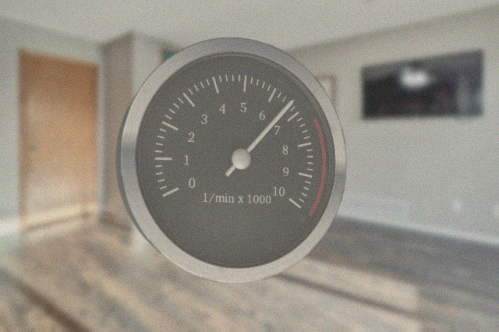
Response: 6600
